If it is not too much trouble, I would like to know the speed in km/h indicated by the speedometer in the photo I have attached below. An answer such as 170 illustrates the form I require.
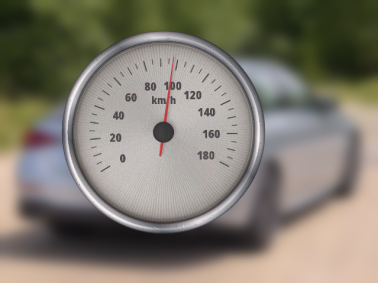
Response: 97.5
